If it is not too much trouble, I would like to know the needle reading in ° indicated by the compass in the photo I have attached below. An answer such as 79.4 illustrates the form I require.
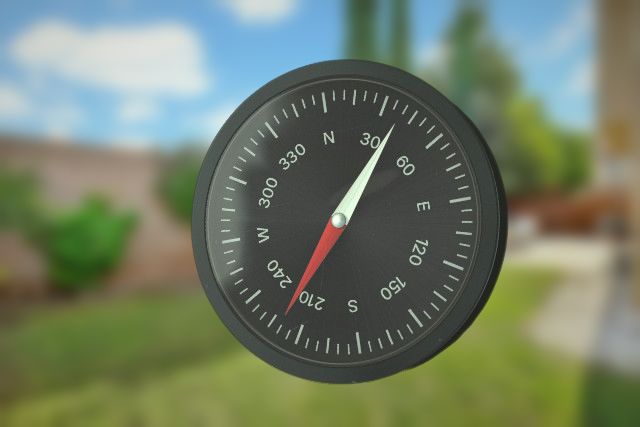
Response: 220
